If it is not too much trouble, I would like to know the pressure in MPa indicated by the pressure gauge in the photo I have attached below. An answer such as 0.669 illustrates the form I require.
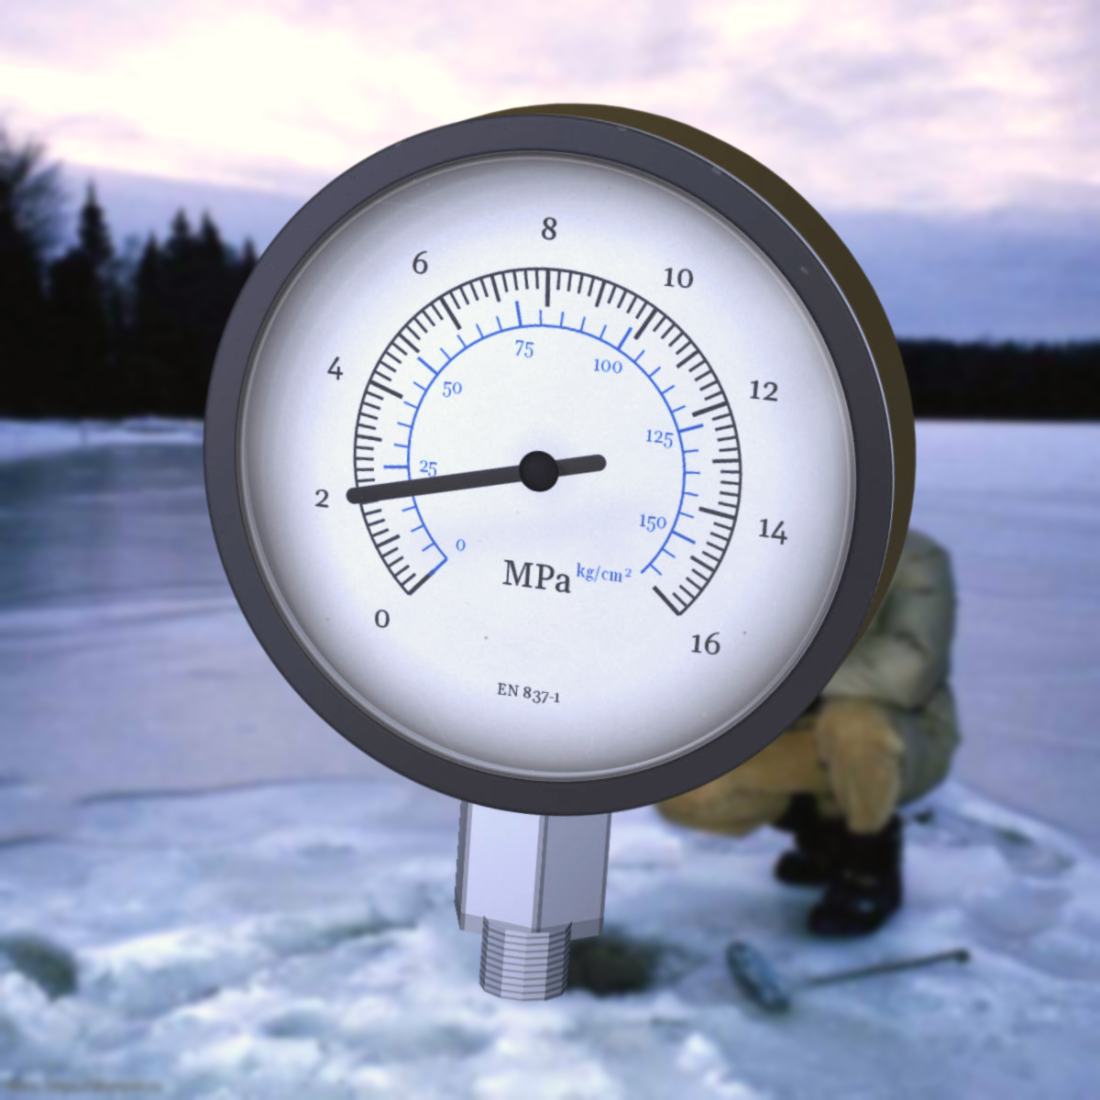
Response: 2
